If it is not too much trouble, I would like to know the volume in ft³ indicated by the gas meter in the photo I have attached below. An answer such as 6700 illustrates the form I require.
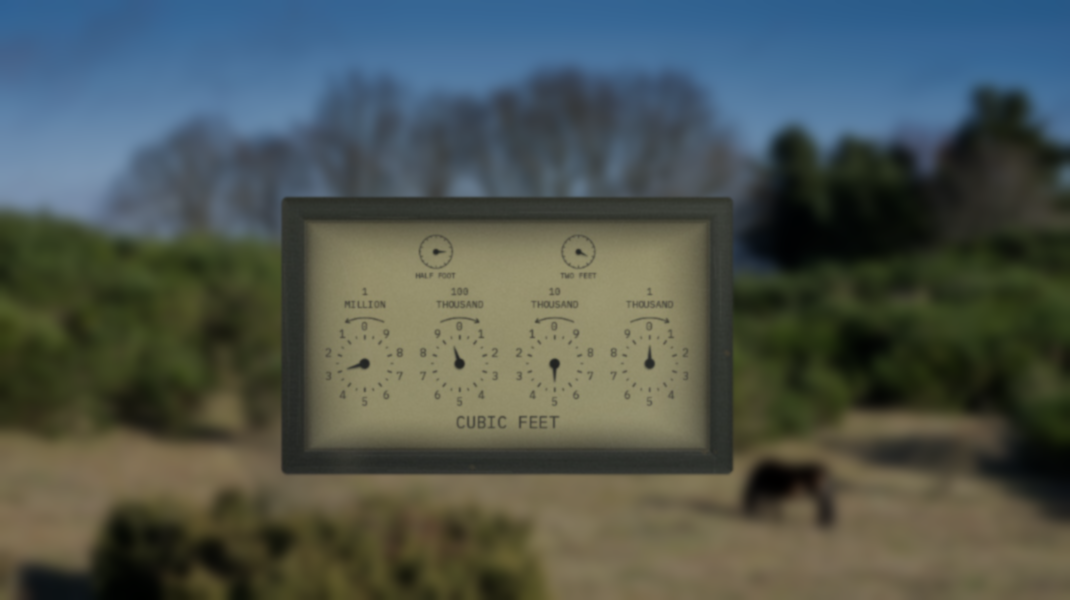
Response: 295000
